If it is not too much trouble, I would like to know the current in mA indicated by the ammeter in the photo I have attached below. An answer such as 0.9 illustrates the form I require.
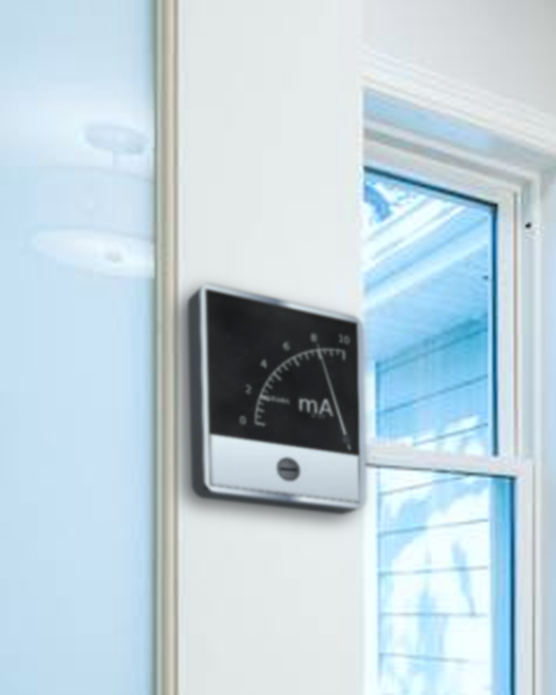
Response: 8
